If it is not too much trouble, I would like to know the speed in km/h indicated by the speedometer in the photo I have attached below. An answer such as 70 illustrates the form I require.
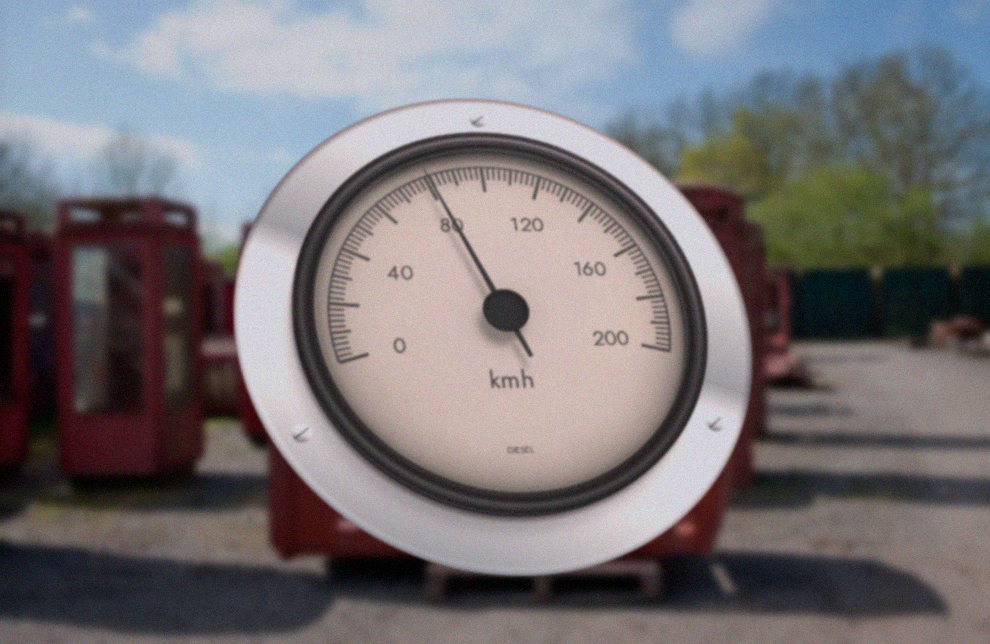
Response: 80
